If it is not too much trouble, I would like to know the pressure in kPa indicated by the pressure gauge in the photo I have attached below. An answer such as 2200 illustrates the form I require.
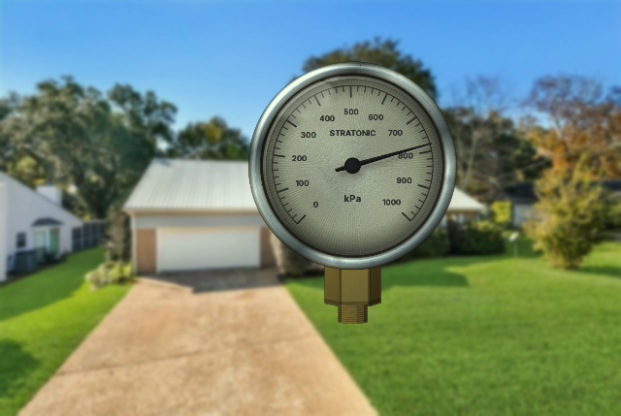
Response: 780
